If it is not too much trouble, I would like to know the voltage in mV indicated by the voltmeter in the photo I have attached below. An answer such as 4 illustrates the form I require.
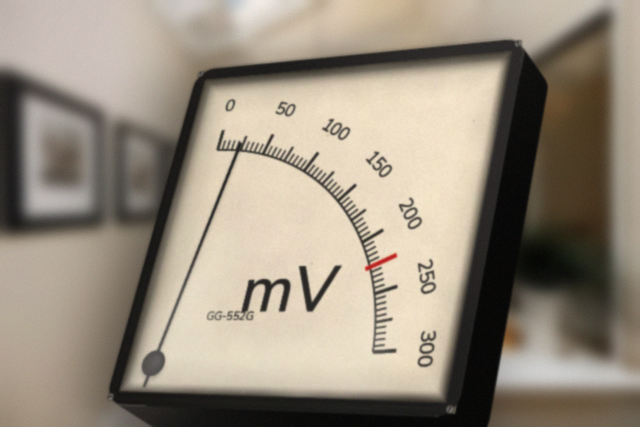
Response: 25
